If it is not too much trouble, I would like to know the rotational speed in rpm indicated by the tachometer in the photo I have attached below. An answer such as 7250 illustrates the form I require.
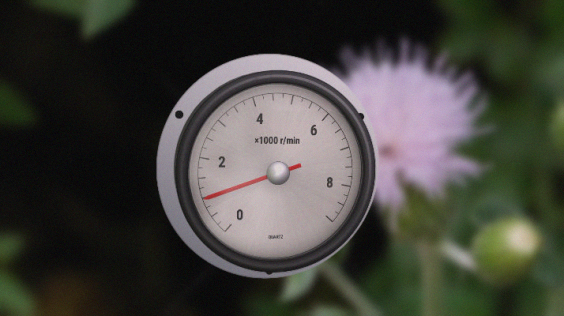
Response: 1000
